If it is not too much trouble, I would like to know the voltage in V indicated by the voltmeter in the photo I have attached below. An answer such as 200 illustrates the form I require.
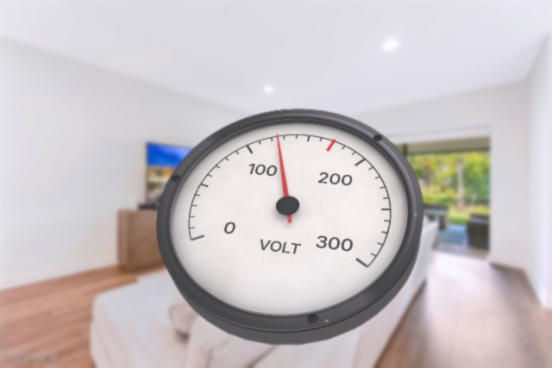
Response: 125
